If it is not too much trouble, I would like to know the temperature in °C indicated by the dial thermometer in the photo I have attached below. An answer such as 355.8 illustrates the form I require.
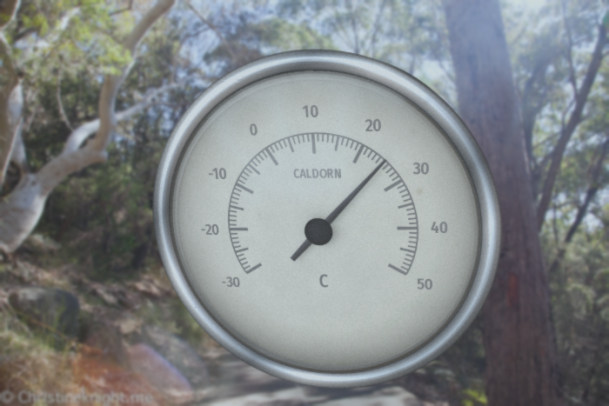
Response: 25
